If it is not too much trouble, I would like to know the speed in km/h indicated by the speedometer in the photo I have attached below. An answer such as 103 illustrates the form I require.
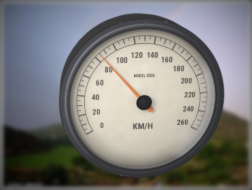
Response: 85
